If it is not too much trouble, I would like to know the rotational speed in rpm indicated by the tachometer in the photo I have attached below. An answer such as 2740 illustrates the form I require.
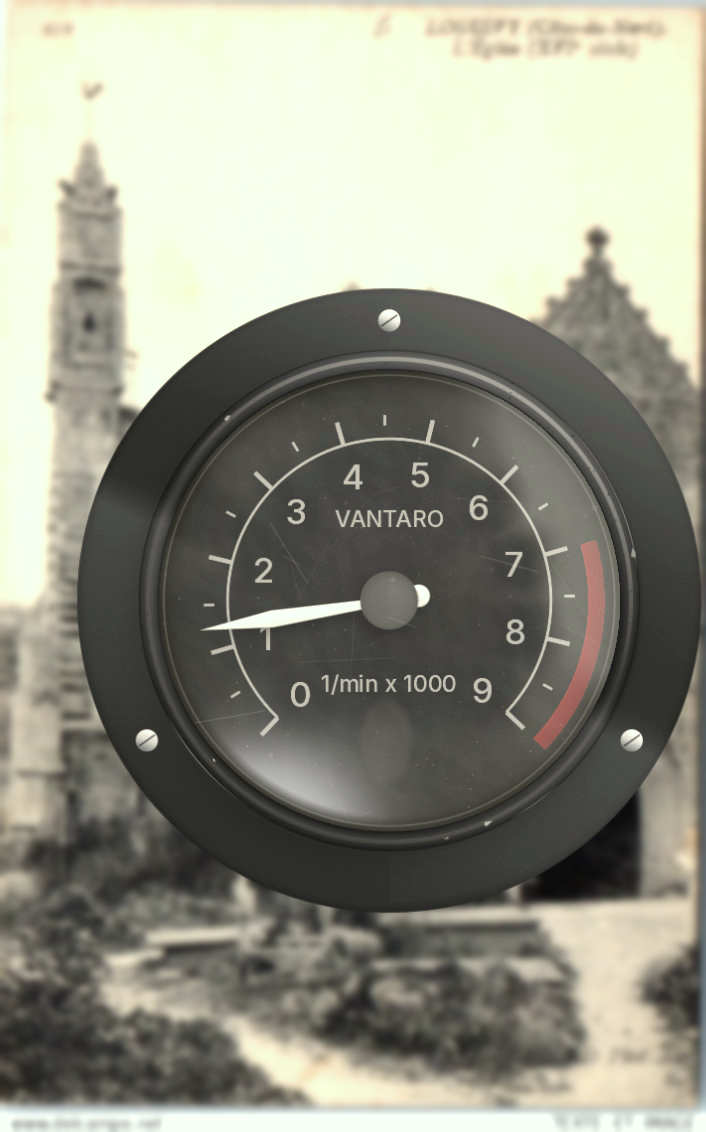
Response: 1250
